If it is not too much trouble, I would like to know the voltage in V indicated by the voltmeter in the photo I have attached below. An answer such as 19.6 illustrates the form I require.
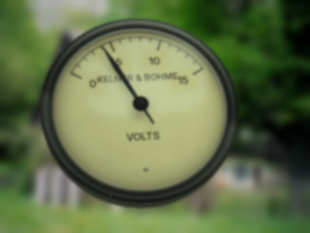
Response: 4
